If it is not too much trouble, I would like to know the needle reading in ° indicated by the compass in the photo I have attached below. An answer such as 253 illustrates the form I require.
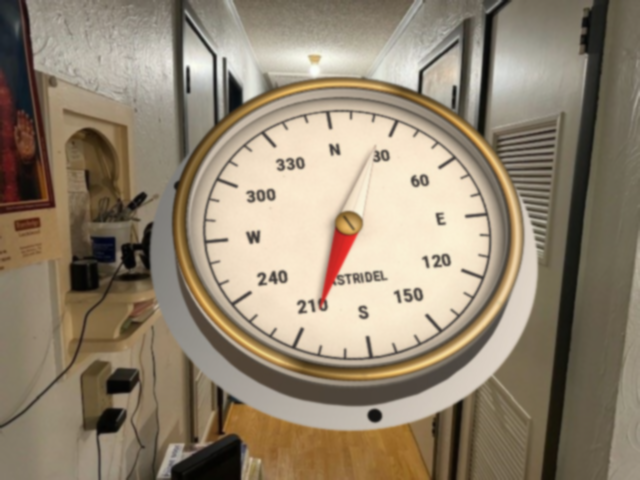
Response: 205
